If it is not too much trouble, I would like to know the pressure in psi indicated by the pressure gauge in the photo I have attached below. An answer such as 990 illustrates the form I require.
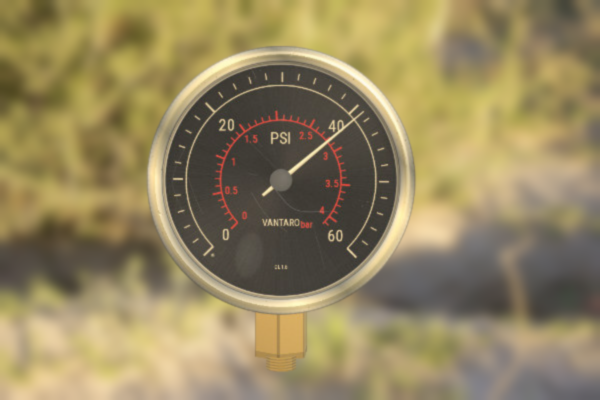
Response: 41
